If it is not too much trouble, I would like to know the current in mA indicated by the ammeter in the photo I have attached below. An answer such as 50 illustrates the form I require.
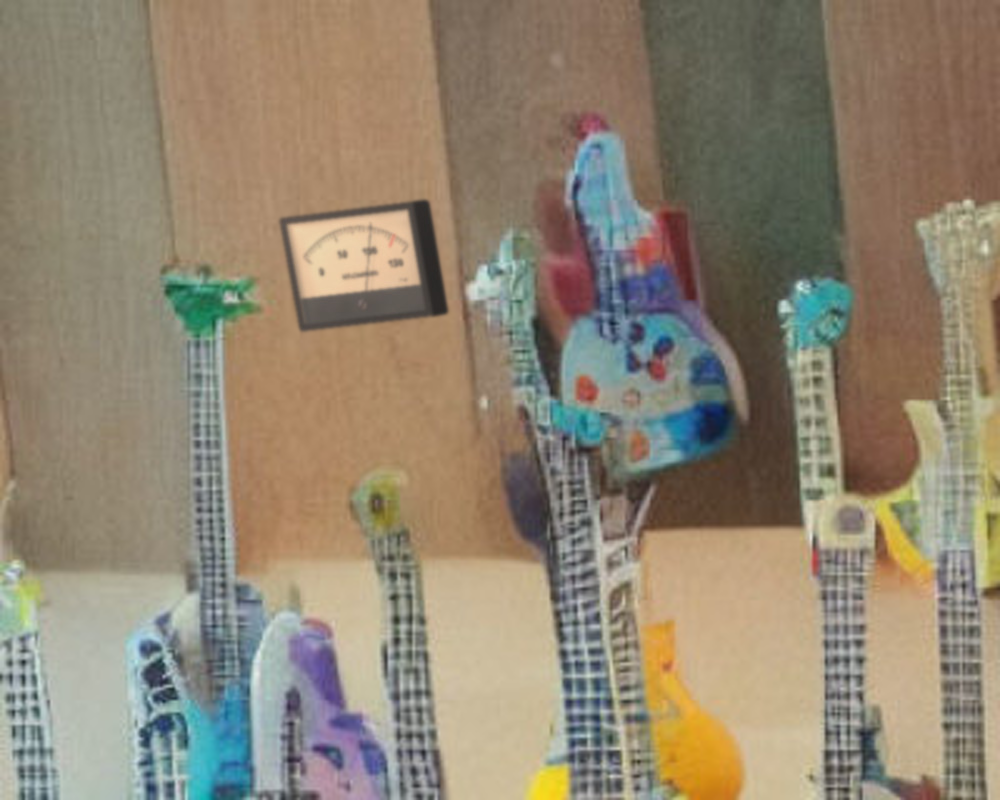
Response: 100
